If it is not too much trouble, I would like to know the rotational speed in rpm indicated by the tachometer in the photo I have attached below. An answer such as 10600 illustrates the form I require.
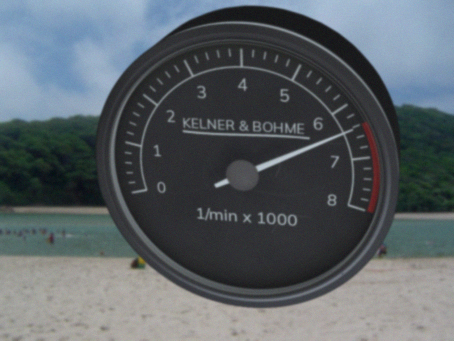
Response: 6400
